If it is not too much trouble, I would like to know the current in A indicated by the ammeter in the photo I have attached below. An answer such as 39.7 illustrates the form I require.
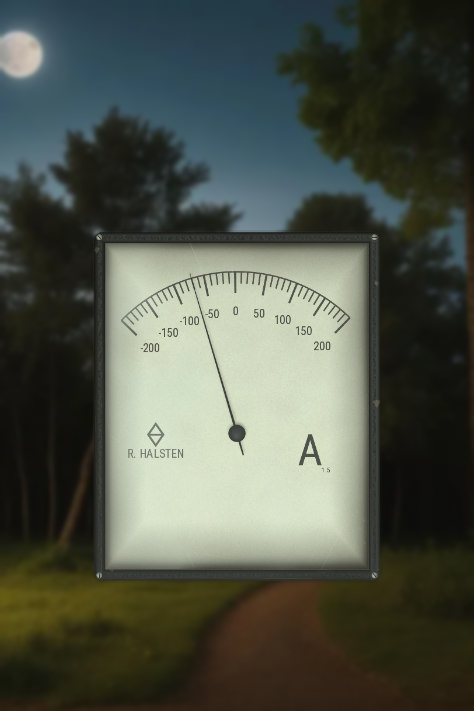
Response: -70
